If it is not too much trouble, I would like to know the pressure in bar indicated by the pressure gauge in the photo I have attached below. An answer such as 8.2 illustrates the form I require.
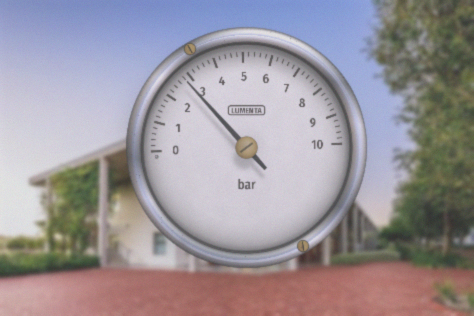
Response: 2.8
